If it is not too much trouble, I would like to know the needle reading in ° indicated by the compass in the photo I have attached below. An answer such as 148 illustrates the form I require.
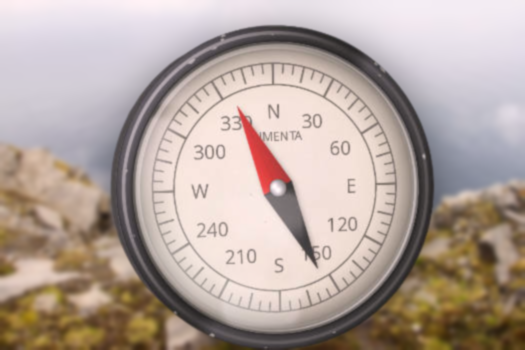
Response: 335
